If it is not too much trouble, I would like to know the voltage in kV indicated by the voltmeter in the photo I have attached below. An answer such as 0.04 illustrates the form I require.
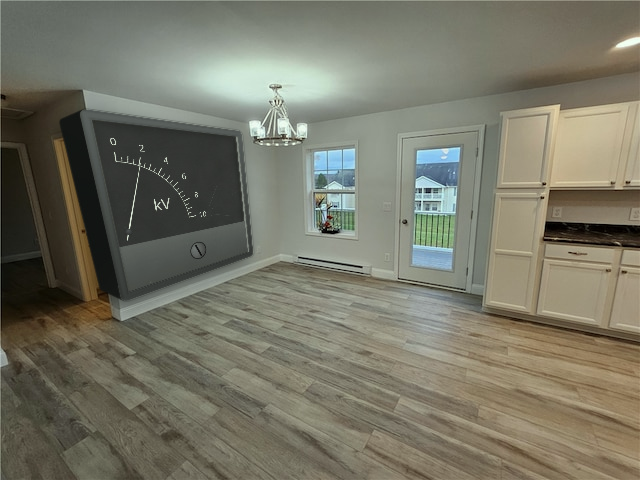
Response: 2
